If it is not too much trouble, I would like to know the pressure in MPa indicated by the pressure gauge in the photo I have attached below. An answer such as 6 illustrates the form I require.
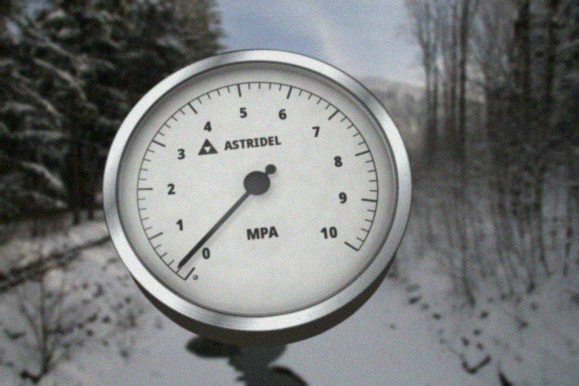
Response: 0.2
